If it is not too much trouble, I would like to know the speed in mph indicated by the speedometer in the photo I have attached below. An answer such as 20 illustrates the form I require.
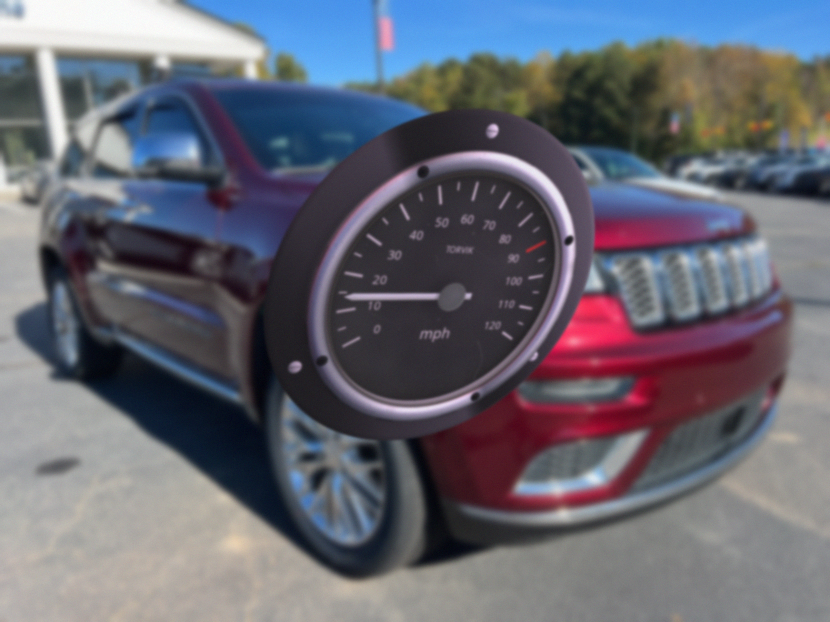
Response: 15
